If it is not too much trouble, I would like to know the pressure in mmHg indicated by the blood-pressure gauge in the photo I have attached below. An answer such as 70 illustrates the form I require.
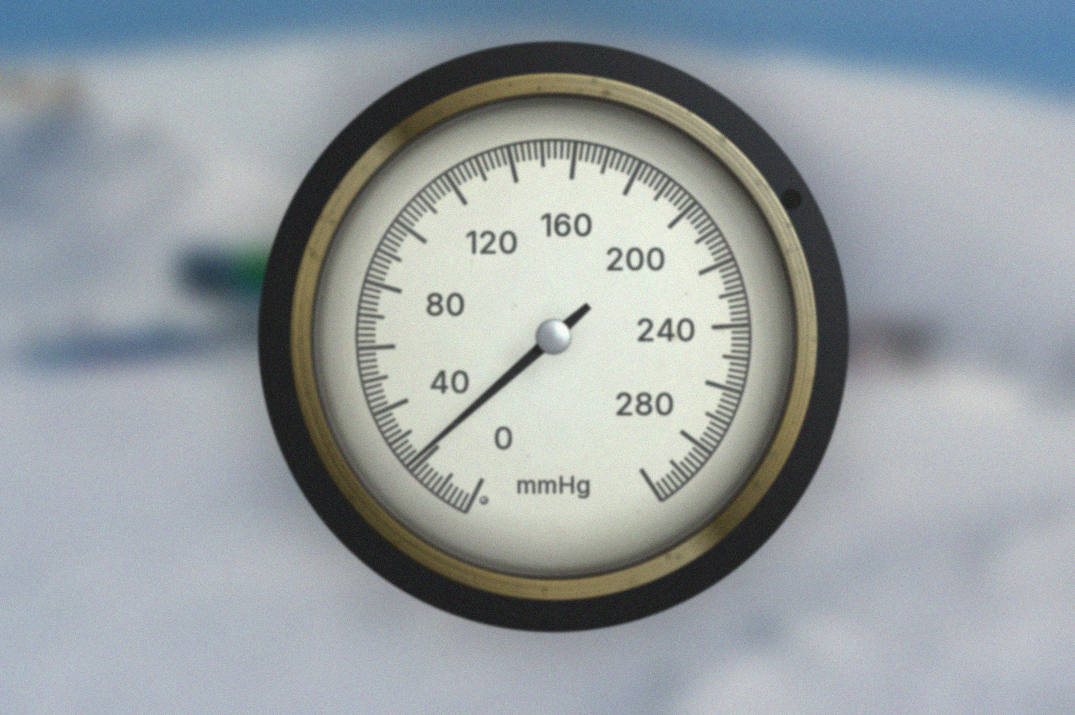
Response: 22
